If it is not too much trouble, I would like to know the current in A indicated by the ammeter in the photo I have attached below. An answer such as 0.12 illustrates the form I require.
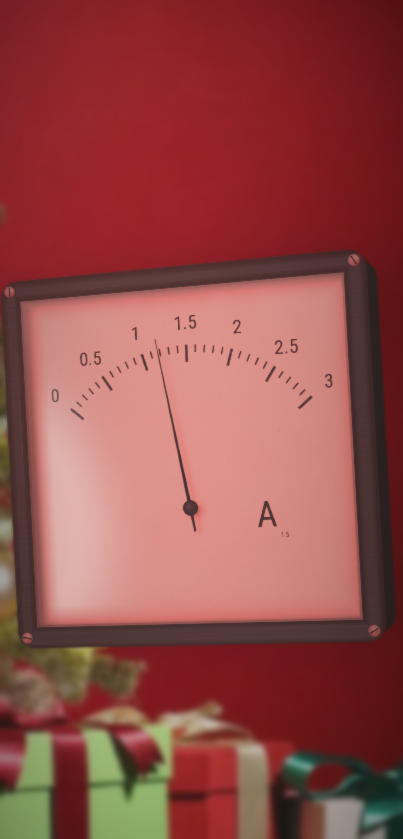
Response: 1.2
